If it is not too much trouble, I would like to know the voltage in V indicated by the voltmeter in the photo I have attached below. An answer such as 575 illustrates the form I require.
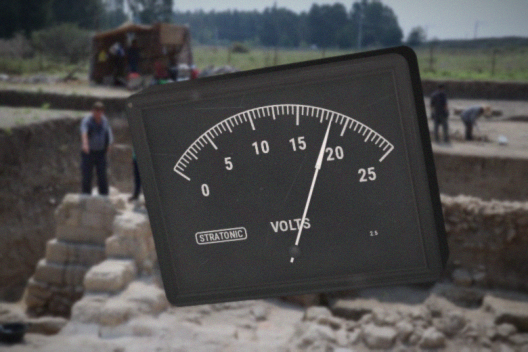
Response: 18.5
